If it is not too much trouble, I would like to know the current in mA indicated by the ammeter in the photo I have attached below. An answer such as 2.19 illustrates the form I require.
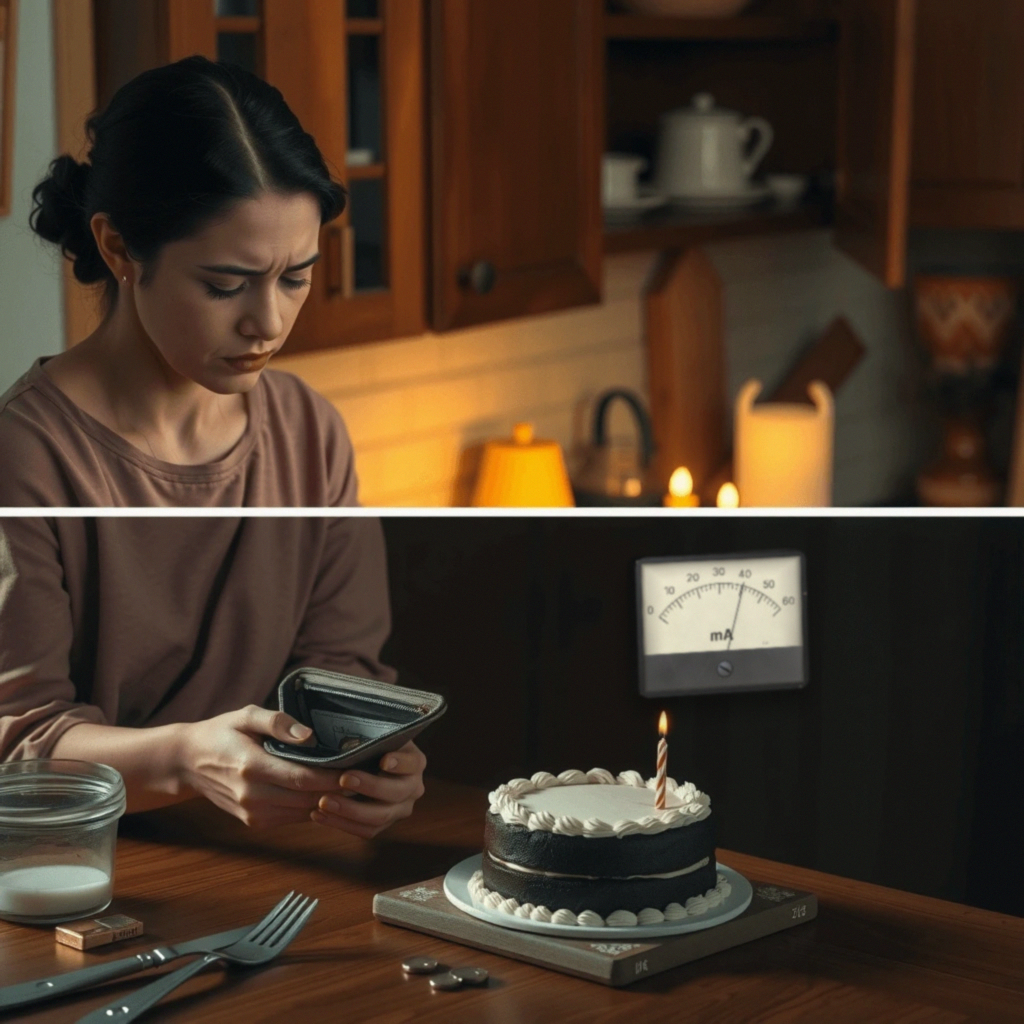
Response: 40
